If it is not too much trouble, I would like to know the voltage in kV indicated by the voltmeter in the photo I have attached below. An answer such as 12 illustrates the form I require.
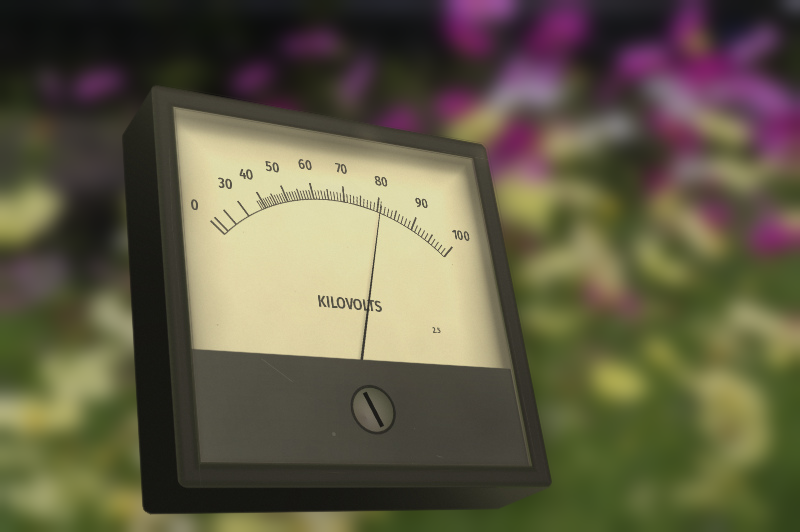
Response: 80
